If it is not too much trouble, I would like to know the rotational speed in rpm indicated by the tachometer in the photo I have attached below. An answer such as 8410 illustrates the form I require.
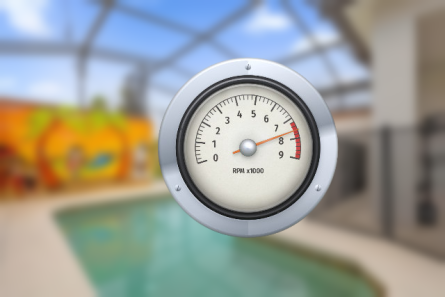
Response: 7600
